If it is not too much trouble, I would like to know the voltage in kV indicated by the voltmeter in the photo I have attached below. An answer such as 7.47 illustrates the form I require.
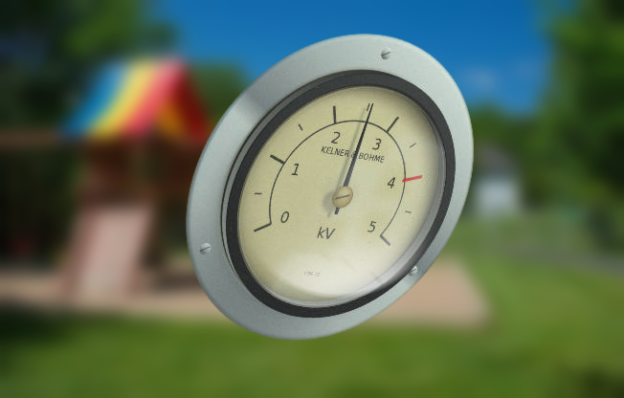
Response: 2.5
